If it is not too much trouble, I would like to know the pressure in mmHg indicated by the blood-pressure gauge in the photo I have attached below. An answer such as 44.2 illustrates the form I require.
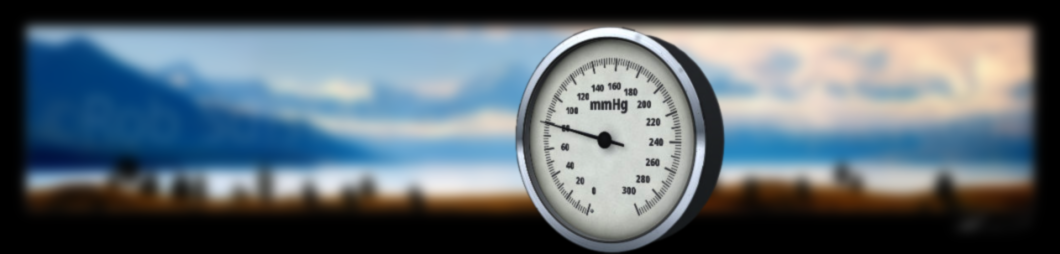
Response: 80
